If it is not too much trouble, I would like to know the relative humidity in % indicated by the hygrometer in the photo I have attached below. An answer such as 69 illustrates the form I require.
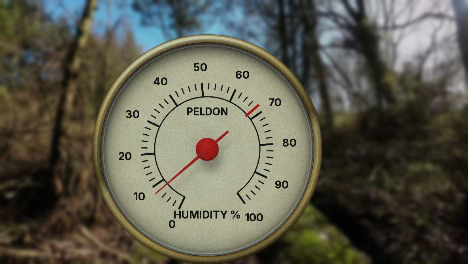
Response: 8
